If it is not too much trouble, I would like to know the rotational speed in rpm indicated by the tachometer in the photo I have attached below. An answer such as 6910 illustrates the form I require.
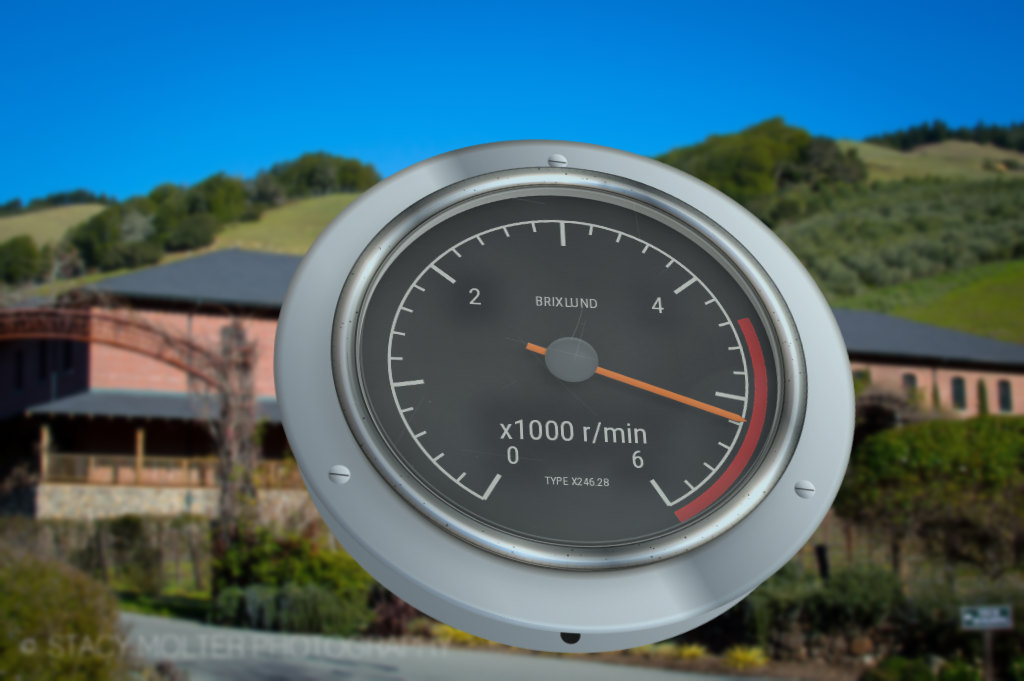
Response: 5200
